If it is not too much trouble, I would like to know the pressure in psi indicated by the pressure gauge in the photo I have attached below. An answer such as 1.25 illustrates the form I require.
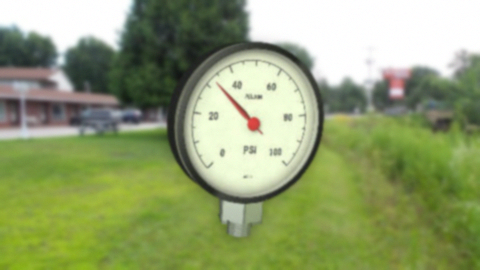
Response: 32.5
